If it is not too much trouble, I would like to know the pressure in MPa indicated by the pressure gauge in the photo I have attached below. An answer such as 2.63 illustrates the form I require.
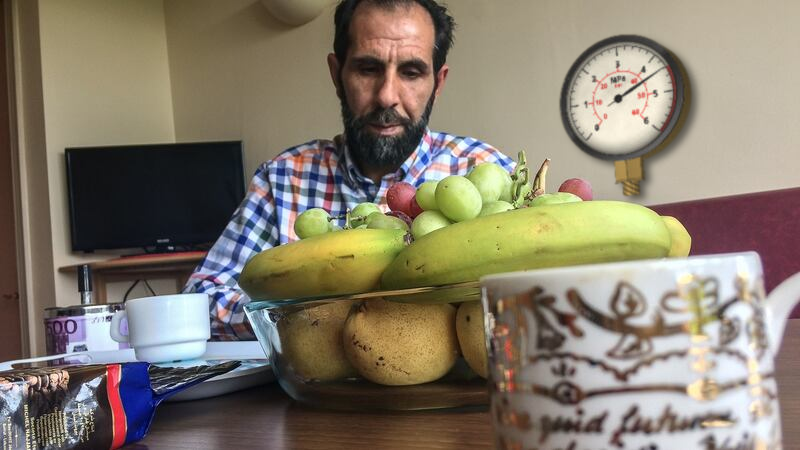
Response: 4.4
